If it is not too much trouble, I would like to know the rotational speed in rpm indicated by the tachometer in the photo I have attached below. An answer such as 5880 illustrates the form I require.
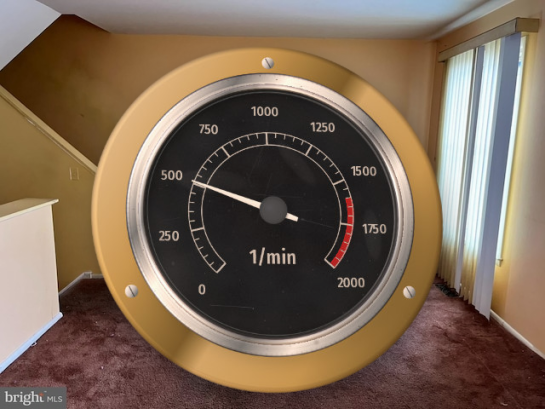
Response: 500
